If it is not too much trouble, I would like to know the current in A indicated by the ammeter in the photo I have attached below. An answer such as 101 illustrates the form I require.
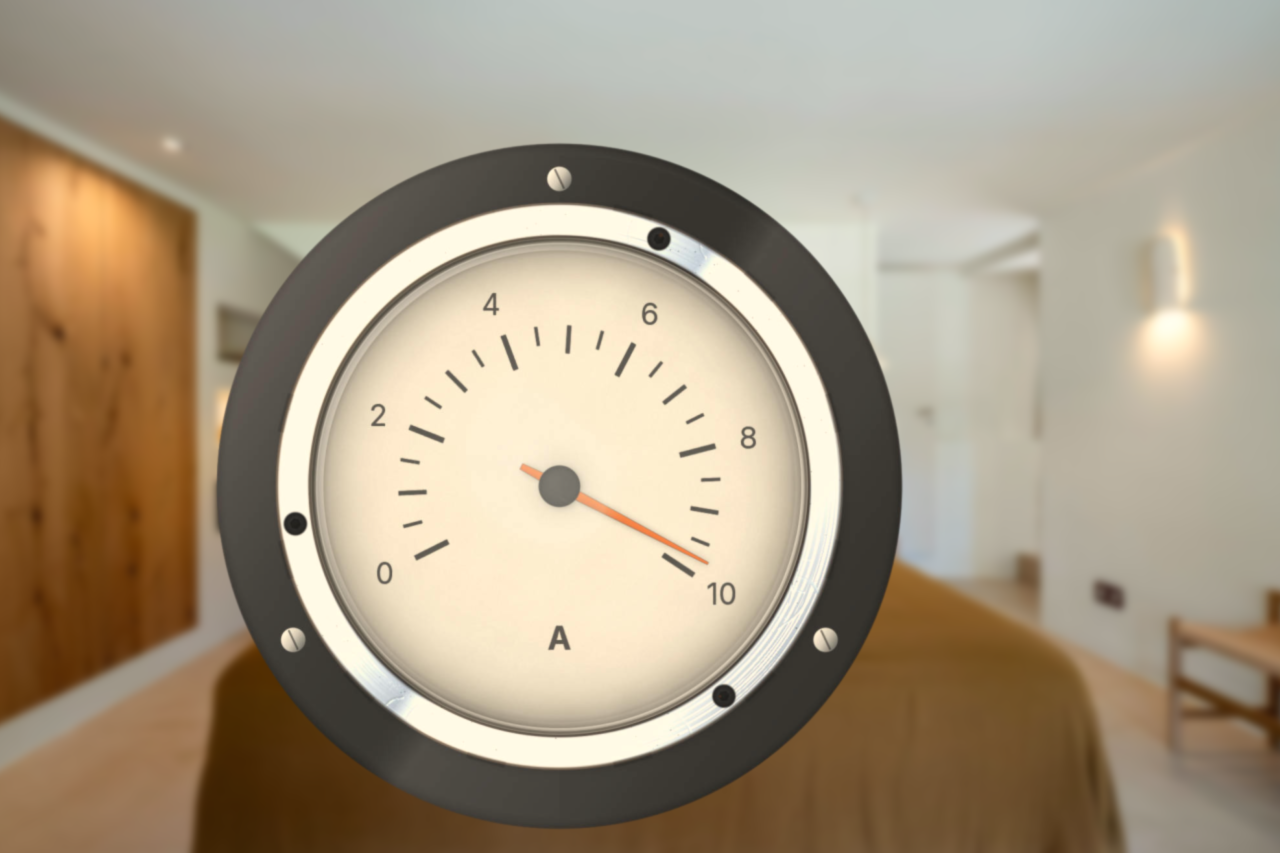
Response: 9.75
